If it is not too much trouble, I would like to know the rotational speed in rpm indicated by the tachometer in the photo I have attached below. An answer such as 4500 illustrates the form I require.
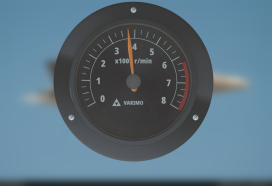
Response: 3750
